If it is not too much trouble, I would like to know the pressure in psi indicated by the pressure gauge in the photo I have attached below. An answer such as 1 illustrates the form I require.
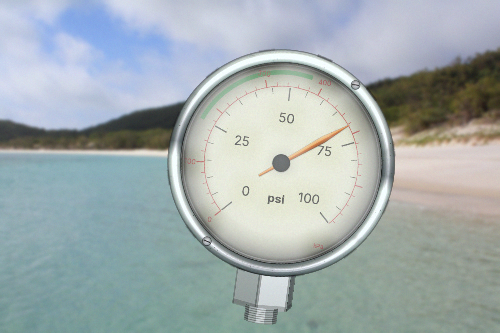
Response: 70
